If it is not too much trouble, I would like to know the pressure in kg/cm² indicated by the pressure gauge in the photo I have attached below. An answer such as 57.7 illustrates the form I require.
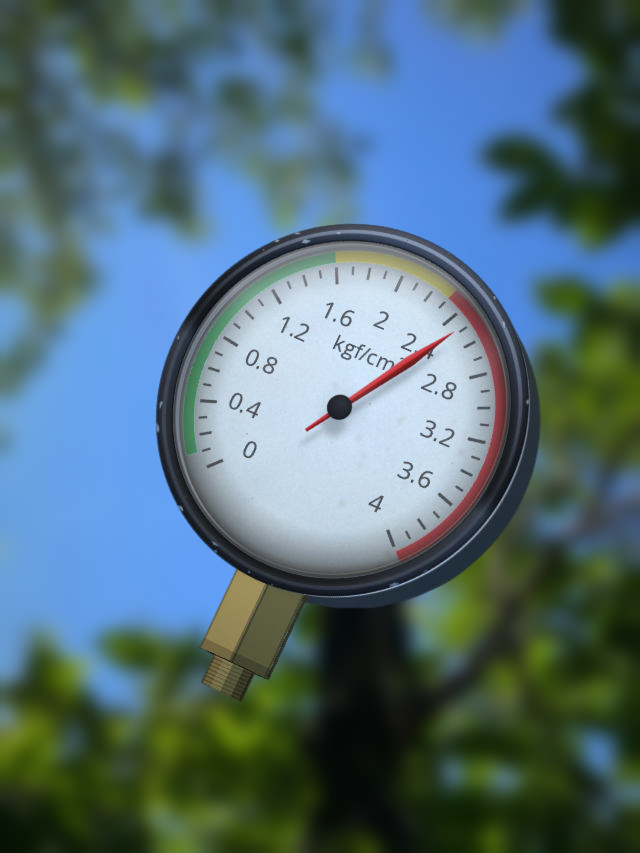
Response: 2.5
